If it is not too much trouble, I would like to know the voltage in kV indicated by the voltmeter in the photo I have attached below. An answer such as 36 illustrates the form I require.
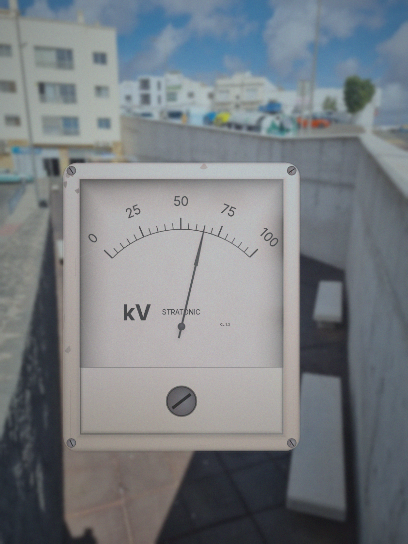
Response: 65
